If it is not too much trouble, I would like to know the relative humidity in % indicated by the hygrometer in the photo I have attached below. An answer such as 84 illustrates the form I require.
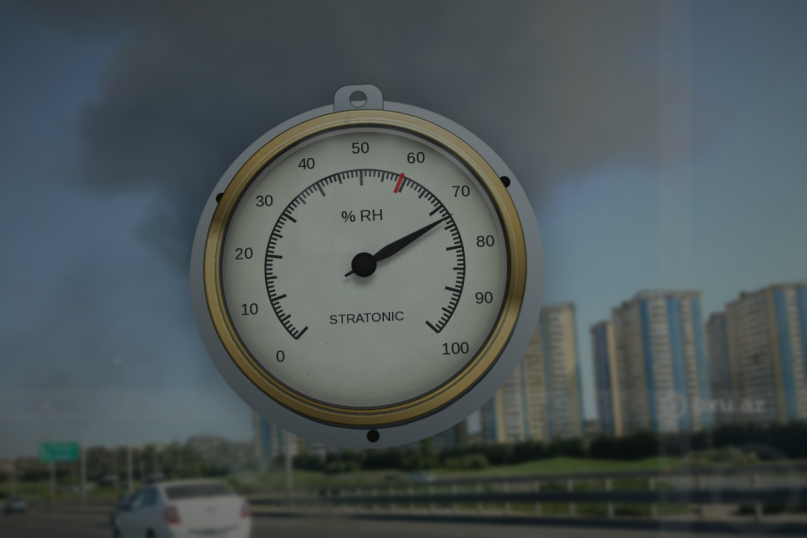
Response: 73
